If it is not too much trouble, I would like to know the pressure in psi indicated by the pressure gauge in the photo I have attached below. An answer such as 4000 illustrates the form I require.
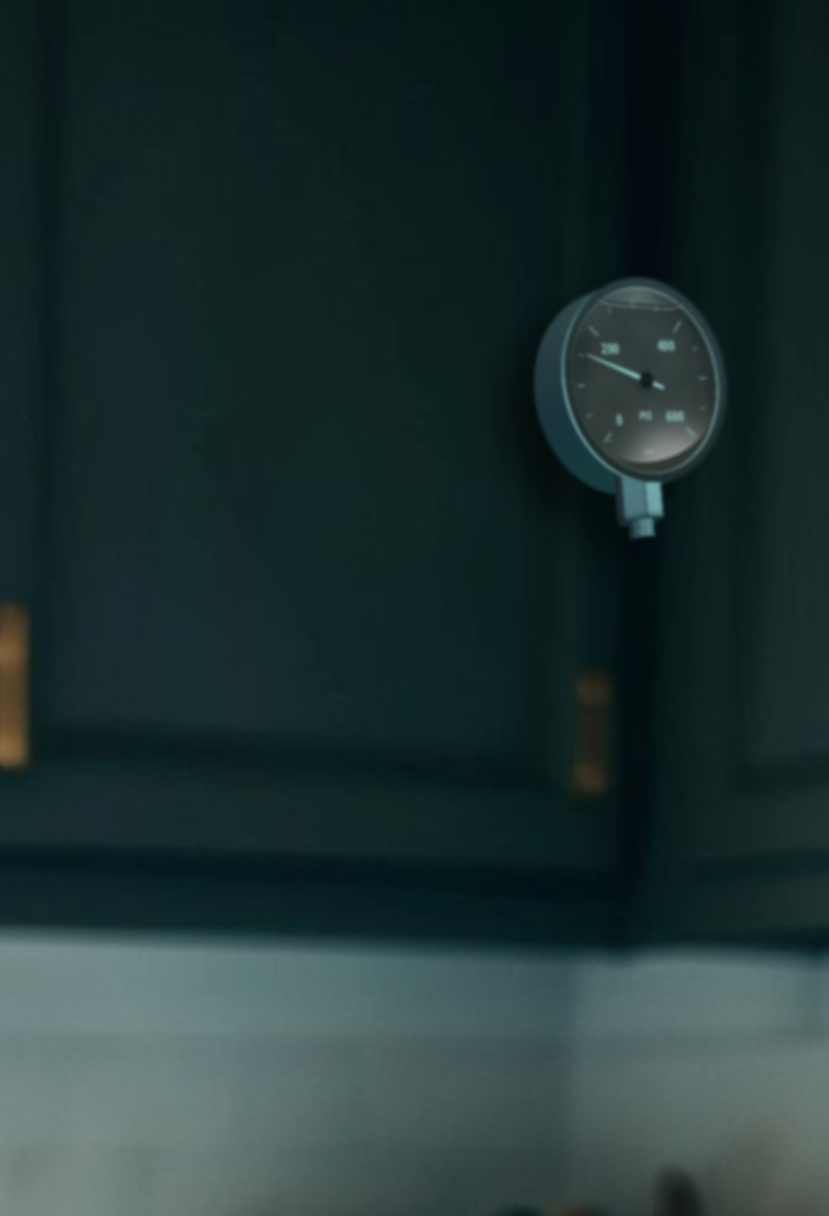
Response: 150
